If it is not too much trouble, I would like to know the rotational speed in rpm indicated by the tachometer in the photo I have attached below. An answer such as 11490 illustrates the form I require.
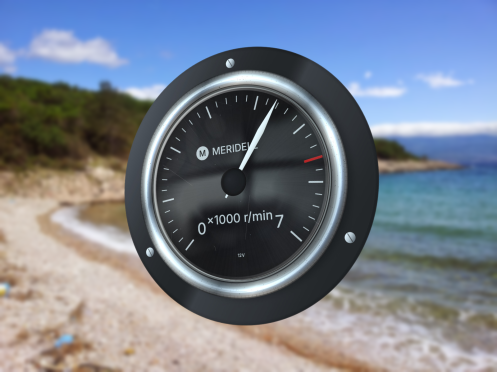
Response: 4400
